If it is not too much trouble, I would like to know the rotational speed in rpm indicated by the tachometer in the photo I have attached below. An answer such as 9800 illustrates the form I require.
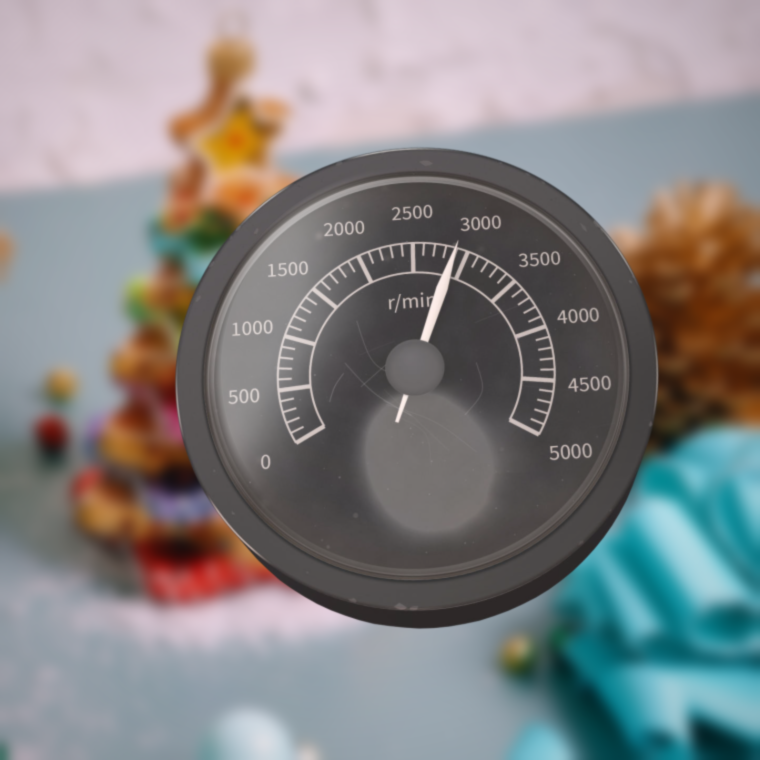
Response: 2900
